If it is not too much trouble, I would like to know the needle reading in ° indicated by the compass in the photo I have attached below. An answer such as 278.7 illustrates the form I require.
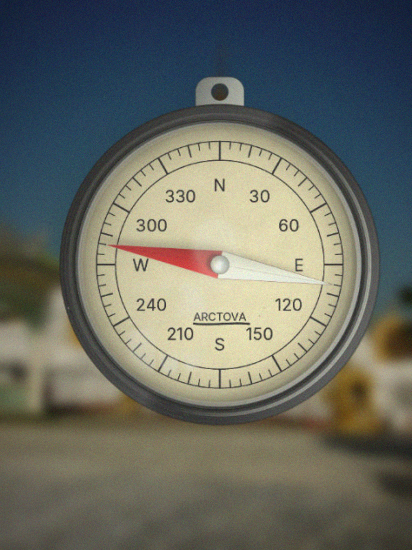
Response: 280
